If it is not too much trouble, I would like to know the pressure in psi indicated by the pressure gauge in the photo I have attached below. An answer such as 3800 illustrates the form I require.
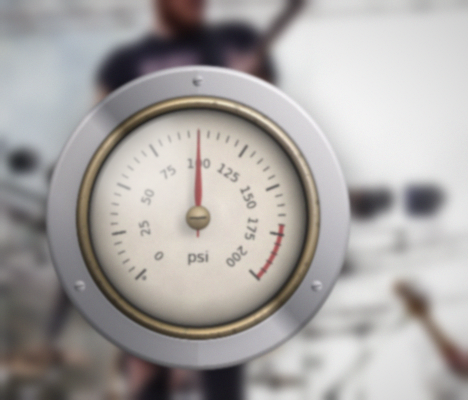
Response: 100
